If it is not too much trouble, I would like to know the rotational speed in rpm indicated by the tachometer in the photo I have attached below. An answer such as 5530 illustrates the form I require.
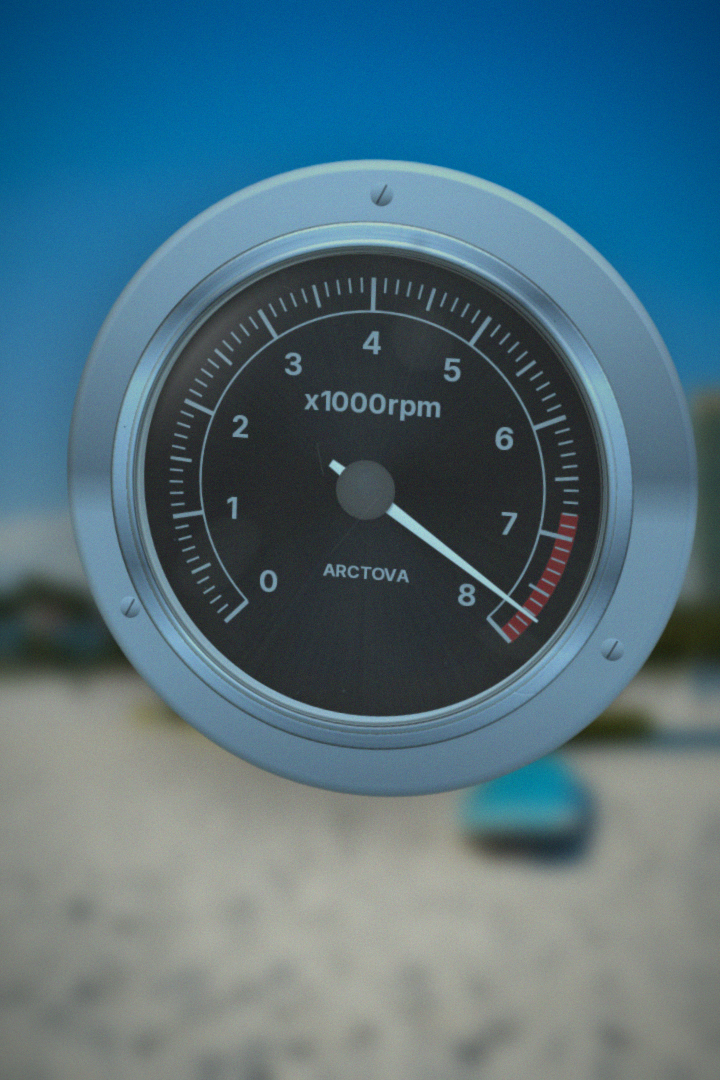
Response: 7700
